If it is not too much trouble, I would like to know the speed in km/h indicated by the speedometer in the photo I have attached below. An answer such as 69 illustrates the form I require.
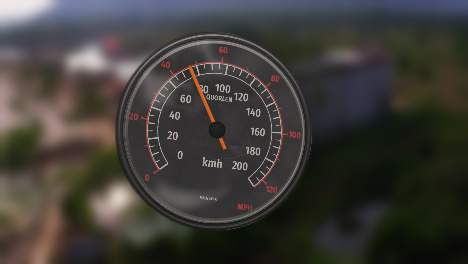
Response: 75
